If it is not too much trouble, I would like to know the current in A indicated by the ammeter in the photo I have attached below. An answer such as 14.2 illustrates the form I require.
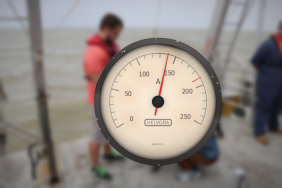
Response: 140
